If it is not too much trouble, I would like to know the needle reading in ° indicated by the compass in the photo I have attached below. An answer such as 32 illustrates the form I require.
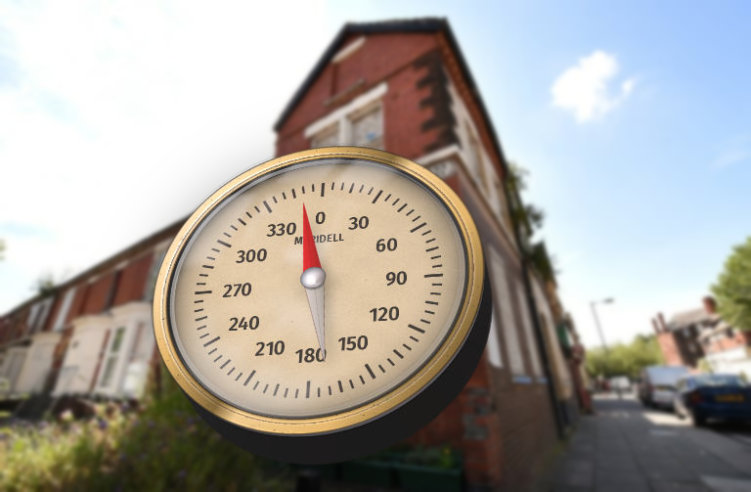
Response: 350
